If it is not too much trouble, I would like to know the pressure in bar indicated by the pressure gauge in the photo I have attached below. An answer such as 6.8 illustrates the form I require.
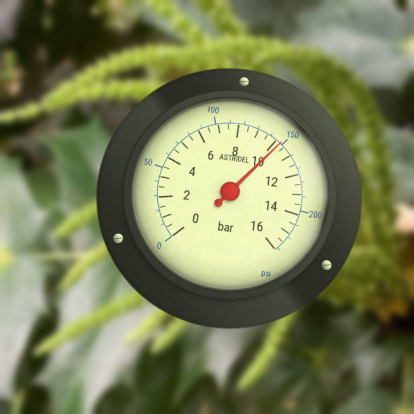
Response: 10.25
